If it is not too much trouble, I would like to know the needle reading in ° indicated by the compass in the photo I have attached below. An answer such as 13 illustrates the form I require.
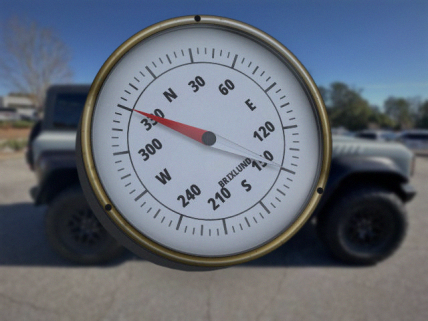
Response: 330
